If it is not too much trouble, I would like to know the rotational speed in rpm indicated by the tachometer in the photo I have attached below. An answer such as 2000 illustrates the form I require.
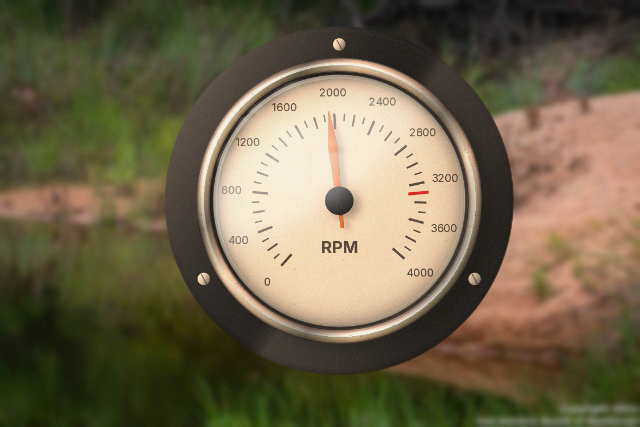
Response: 1950
